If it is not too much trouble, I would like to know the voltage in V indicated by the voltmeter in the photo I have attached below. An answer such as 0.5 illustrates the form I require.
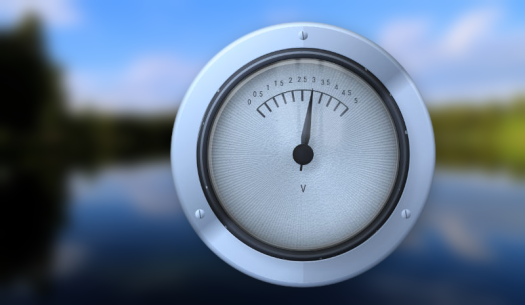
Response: 3
